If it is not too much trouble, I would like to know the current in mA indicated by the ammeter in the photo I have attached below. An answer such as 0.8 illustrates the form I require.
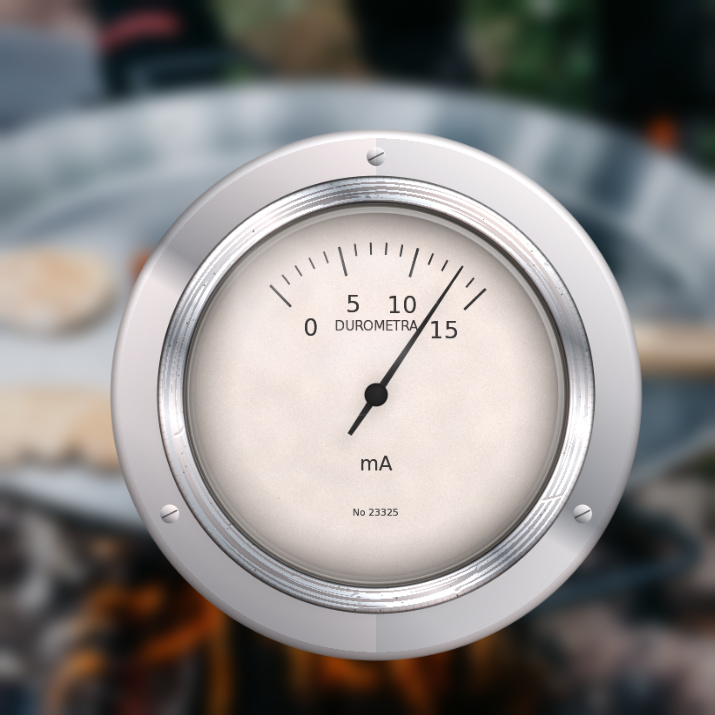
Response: 13
